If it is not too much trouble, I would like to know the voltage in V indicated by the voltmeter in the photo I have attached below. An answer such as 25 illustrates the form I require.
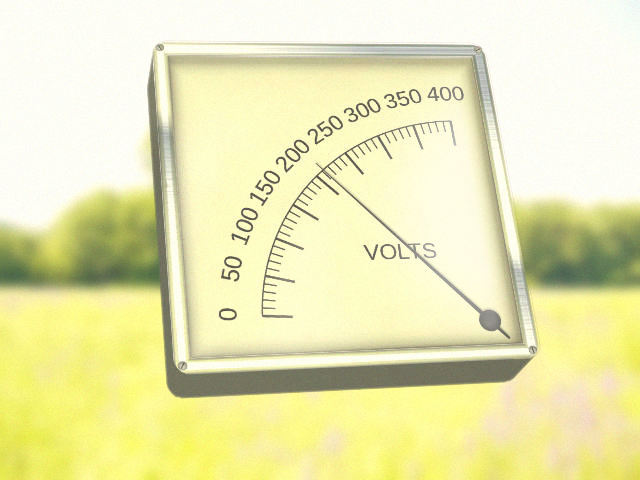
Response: 210
